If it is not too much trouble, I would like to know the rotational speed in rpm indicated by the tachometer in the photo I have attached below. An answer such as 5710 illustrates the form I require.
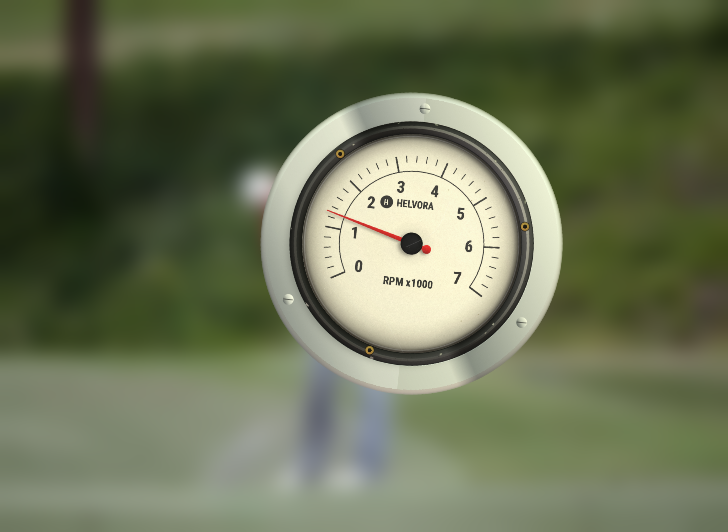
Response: 1300
